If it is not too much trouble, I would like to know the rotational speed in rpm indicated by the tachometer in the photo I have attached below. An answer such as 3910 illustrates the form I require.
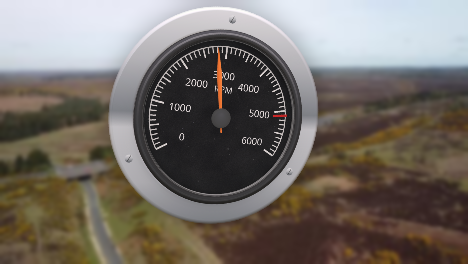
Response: 2800
